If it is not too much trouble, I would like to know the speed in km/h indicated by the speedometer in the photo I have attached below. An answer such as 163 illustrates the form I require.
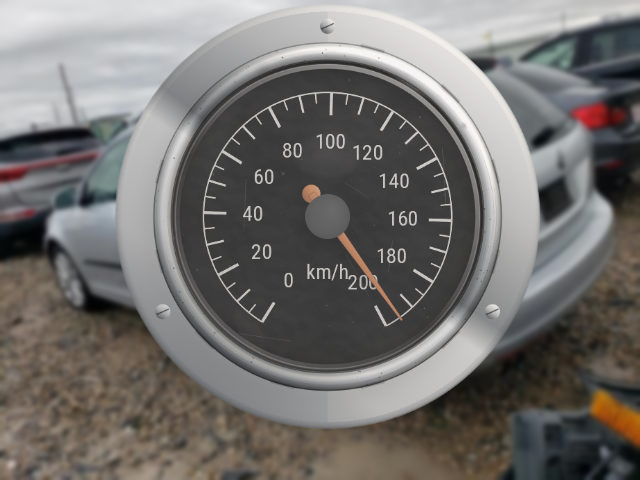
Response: 195
